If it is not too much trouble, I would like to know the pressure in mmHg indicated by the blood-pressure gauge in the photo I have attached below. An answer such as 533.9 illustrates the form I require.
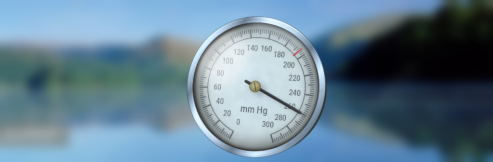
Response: 260
